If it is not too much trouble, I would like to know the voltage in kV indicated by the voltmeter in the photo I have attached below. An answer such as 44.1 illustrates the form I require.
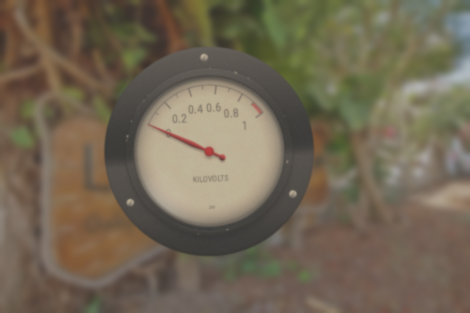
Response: 0
